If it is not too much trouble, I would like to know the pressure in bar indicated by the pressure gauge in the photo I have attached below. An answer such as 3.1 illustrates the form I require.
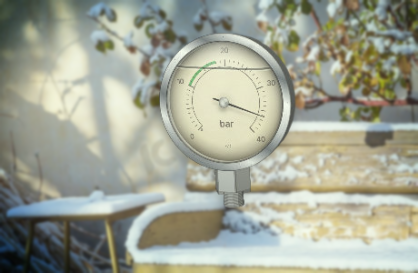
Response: 36
